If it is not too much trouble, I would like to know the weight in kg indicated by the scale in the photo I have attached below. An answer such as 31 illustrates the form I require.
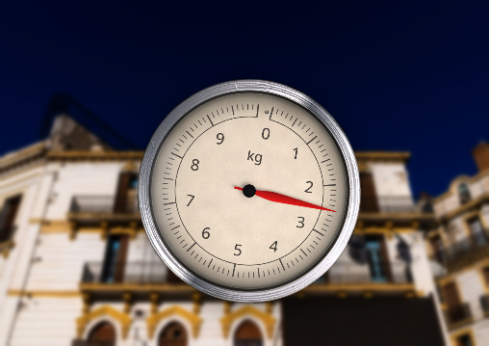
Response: 2.5
